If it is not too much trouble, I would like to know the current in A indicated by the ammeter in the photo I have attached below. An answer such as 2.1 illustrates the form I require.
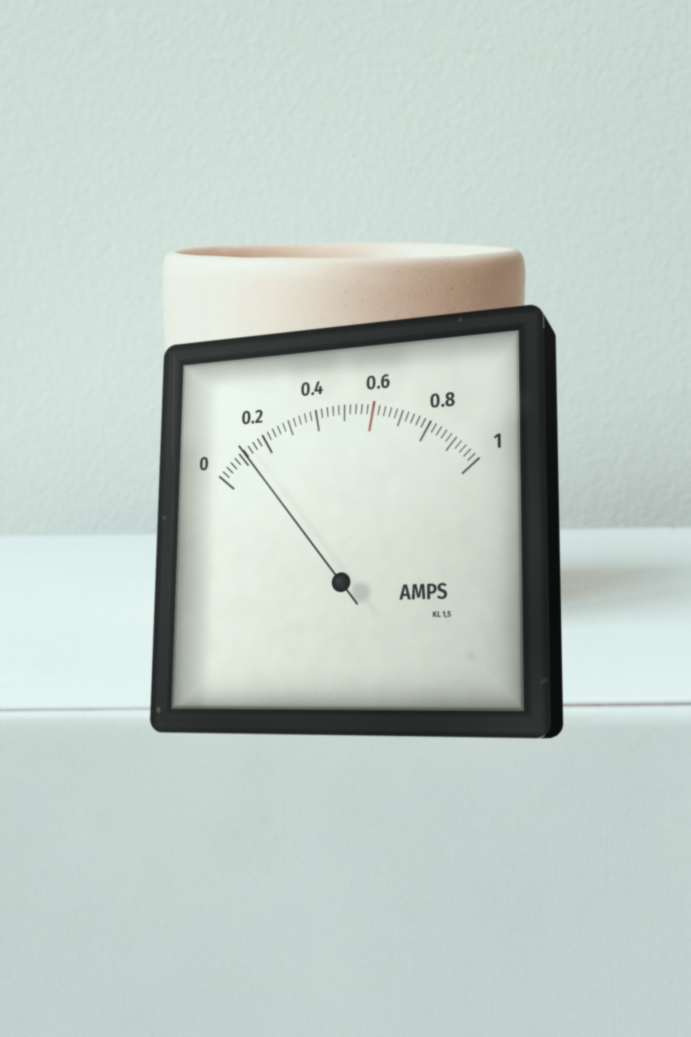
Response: 0.12
